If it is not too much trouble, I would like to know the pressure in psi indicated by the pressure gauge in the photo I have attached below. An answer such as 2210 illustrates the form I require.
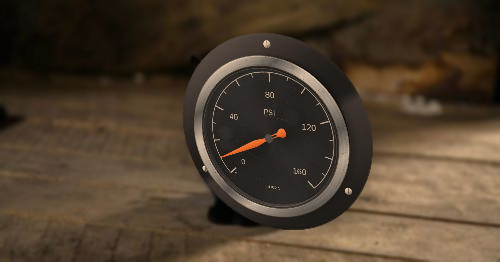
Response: 10
